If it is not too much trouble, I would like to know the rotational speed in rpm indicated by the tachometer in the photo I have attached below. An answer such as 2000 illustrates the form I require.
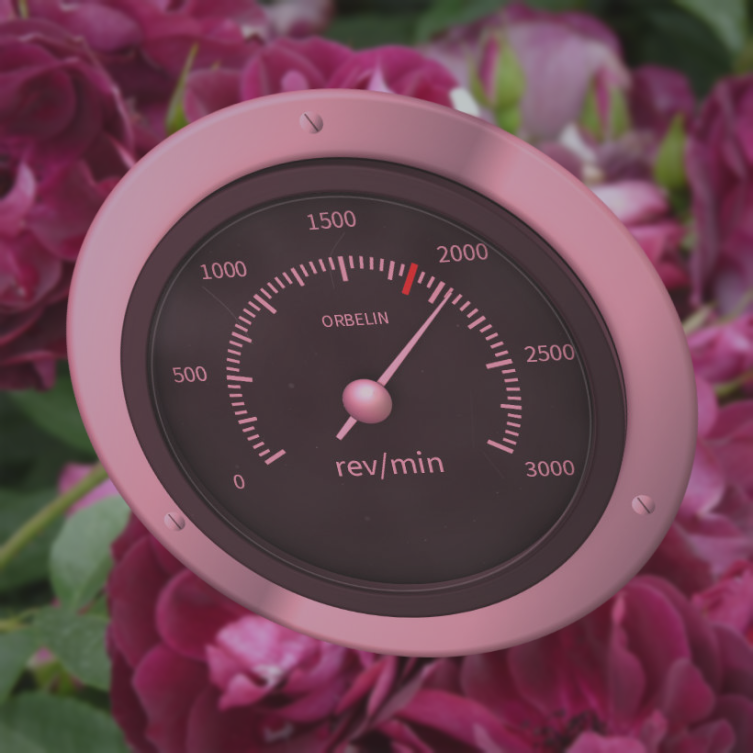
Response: 2050
